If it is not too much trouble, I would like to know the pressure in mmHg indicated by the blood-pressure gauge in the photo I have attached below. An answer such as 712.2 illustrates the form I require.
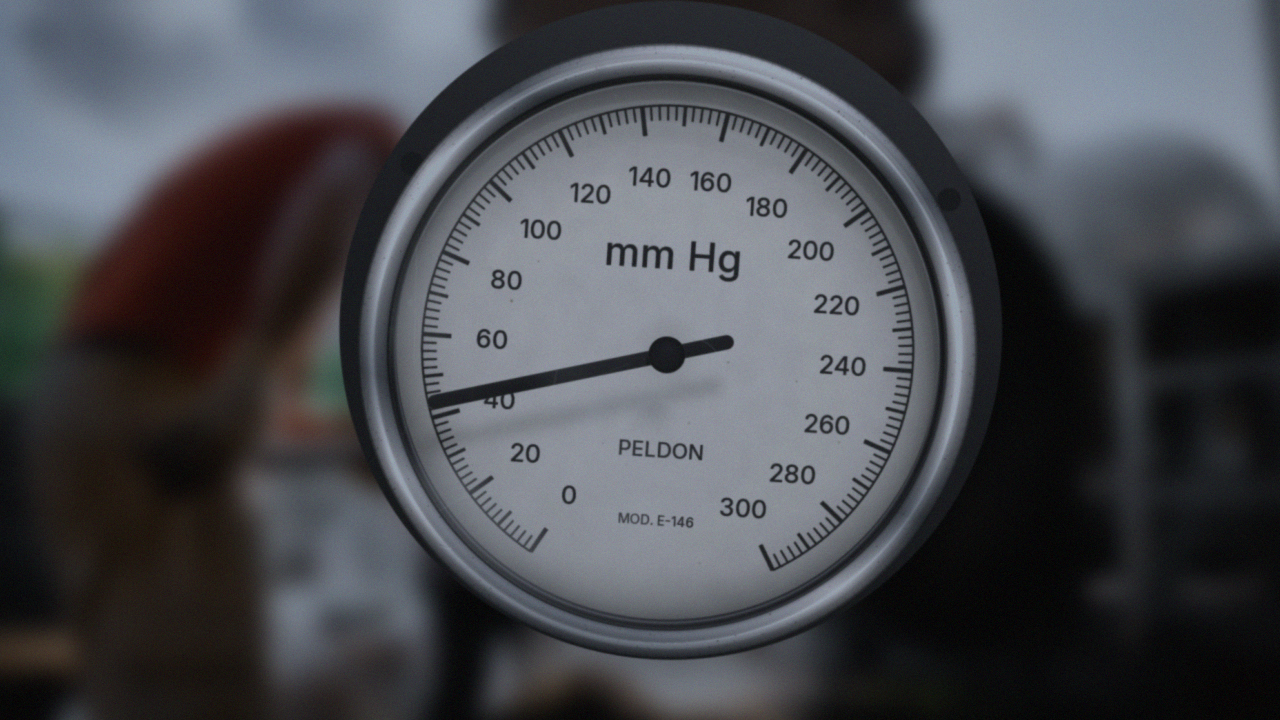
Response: 44
